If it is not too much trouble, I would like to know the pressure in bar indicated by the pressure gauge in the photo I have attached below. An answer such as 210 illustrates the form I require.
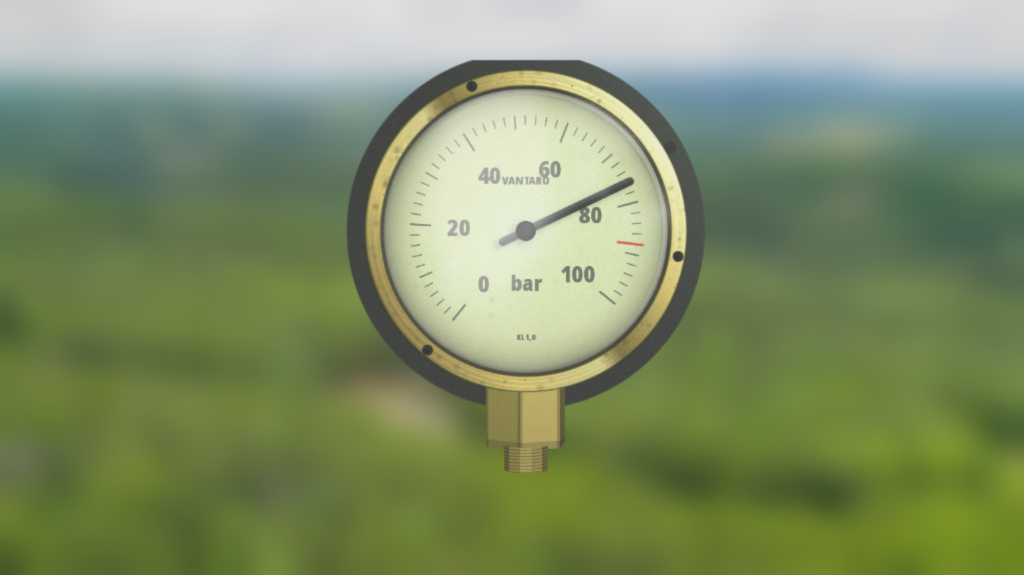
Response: 76
